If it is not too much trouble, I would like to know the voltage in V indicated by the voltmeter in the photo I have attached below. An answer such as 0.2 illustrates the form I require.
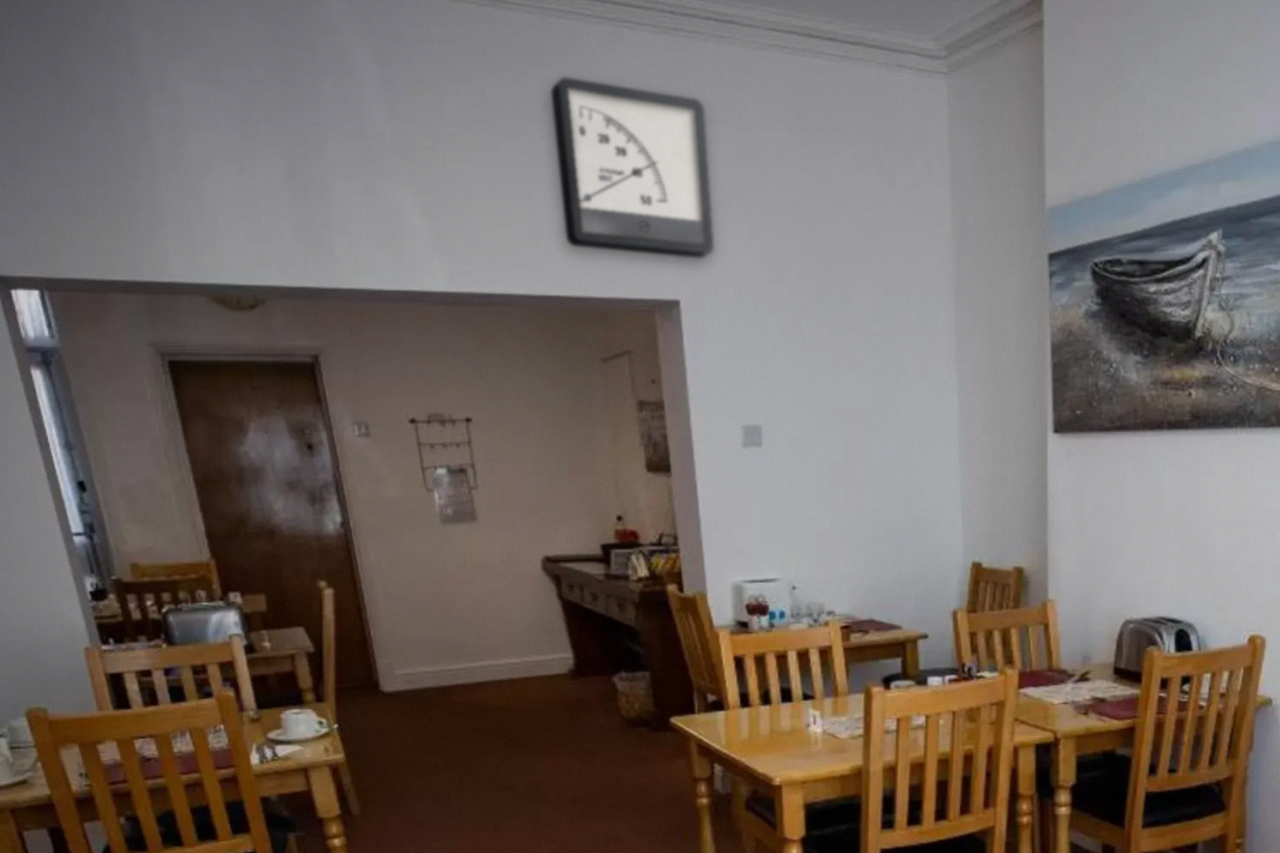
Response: 40
